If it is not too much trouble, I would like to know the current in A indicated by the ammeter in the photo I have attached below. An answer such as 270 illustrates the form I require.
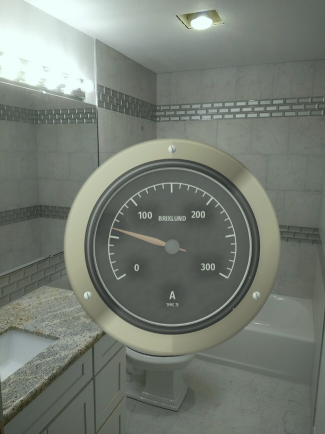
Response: 60
